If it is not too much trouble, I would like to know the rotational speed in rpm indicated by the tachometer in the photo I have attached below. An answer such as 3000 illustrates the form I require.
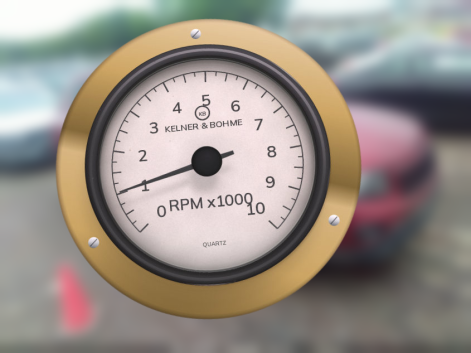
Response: 1000
